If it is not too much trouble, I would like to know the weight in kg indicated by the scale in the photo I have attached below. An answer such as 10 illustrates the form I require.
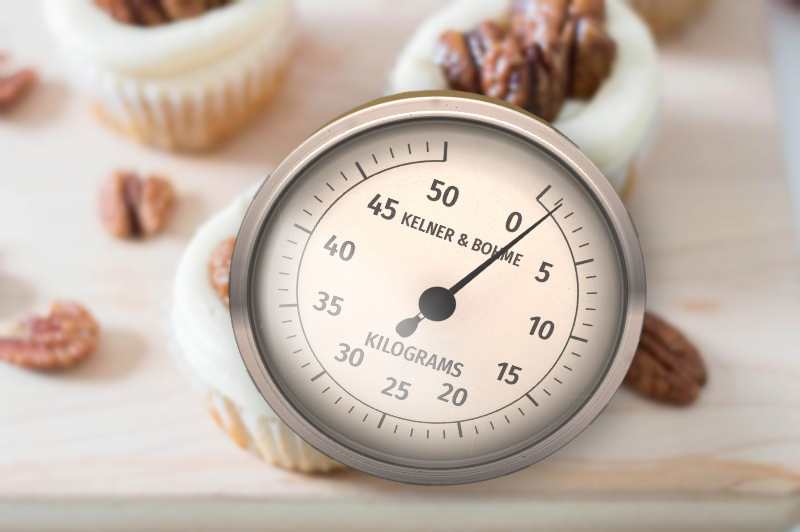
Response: 1
